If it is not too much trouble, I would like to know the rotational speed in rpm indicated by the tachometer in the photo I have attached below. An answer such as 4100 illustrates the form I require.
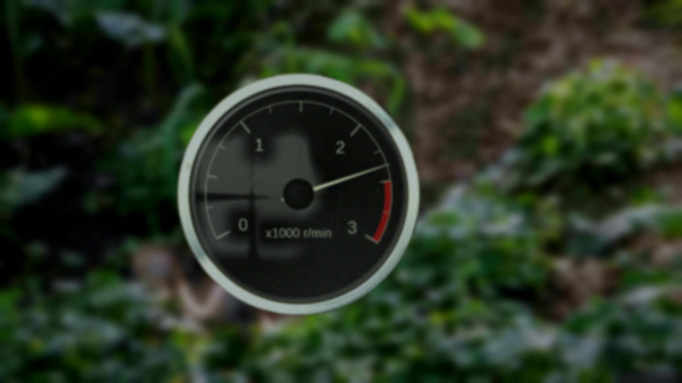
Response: 2375
